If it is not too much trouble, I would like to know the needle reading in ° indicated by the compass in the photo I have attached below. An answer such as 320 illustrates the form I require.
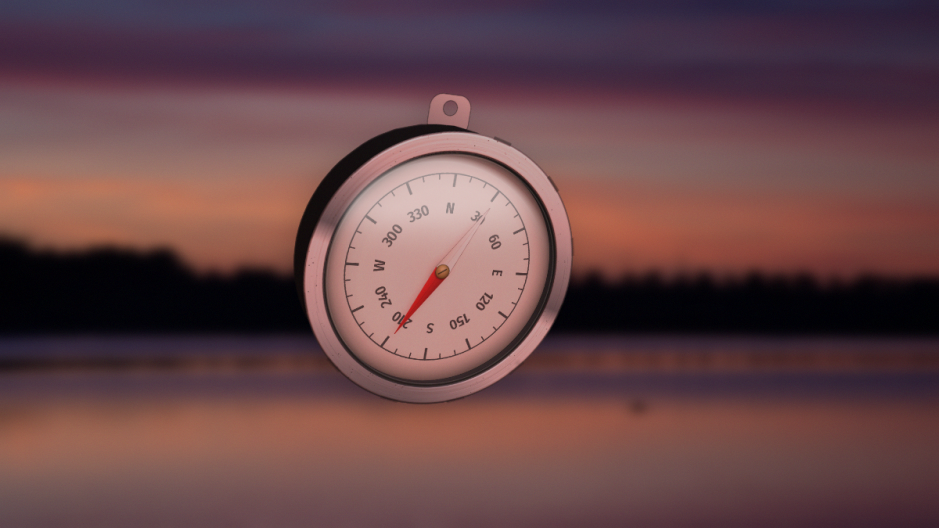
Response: 210
